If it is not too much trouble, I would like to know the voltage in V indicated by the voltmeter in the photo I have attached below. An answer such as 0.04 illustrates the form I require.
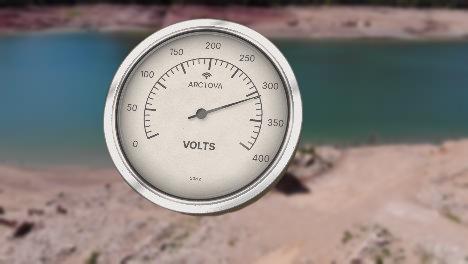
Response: 310
